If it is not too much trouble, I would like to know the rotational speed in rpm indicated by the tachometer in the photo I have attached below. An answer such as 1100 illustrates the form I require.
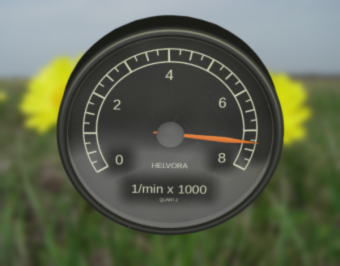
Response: 7250
